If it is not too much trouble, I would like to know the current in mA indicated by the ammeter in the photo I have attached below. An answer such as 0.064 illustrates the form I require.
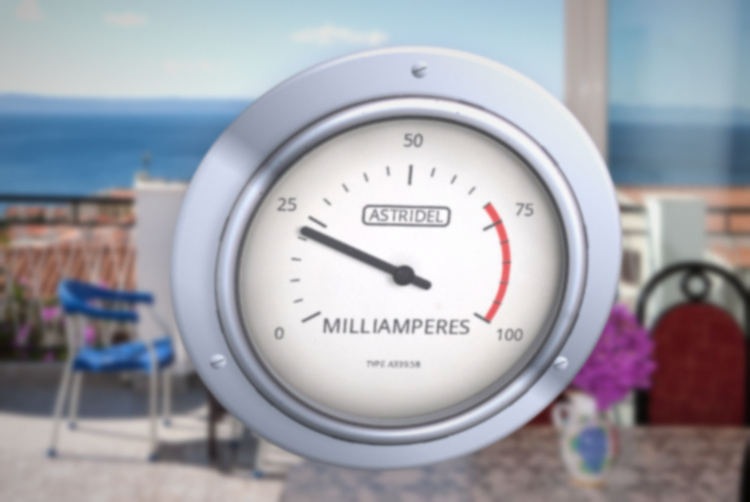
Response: 22.5
